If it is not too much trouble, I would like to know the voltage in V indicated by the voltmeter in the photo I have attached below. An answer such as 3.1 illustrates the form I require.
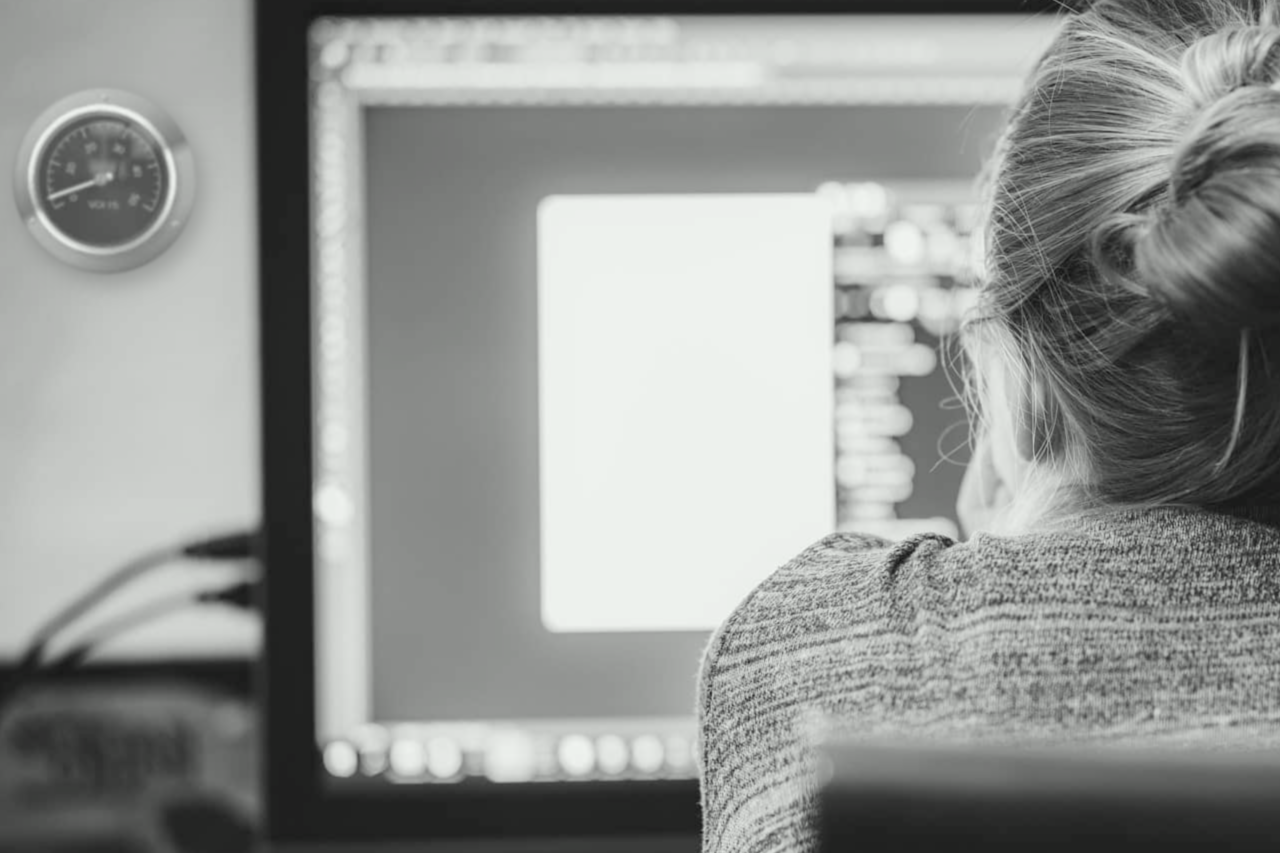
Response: 2
